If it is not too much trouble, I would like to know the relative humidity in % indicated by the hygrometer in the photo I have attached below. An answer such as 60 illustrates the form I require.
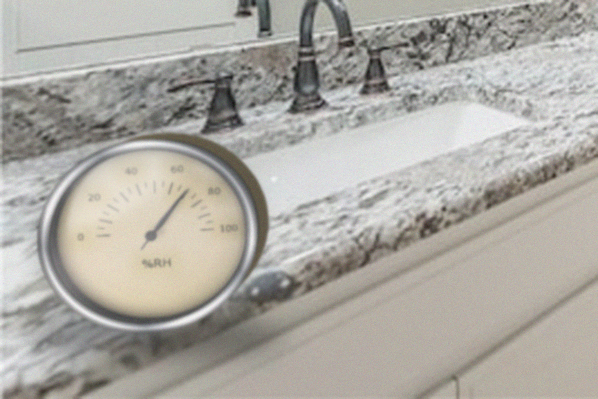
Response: 70
